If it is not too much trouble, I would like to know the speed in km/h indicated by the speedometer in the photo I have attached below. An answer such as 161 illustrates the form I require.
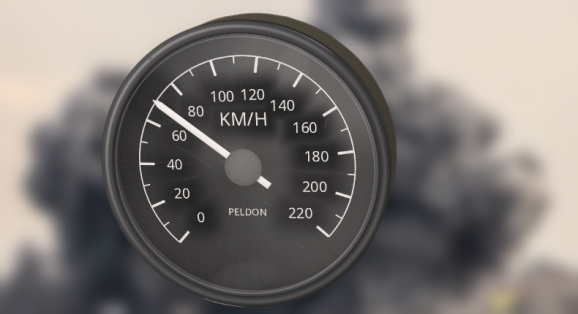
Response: 70
